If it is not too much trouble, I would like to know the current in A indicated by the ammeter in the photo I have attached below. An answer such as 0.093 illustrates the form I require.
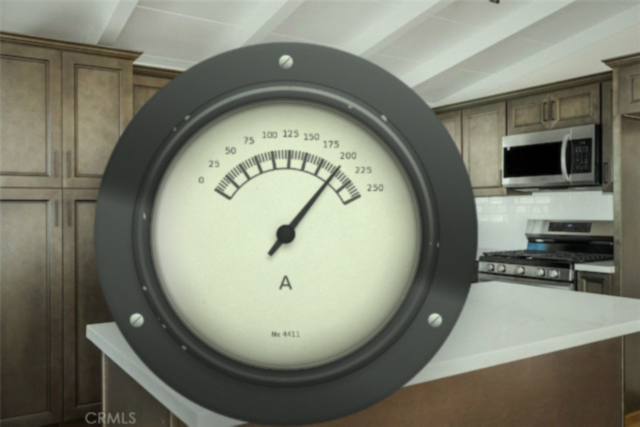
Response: 200
